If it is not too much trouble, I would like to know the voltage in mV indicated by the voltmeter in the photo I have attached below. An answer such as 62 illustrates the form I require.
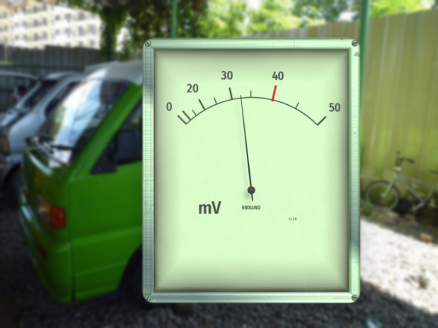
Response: 32.5
